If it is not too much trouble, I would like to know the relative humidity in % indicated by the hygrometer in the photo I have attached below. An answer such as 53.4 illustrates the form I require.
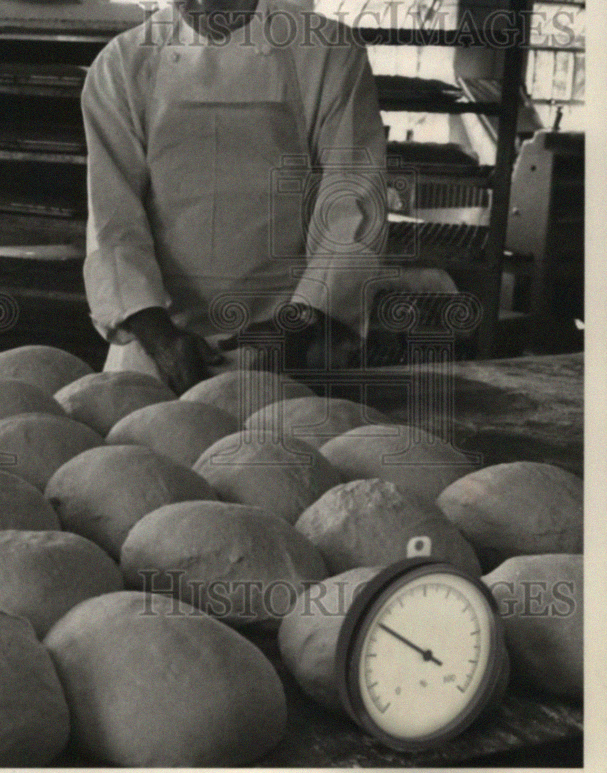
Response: 30
